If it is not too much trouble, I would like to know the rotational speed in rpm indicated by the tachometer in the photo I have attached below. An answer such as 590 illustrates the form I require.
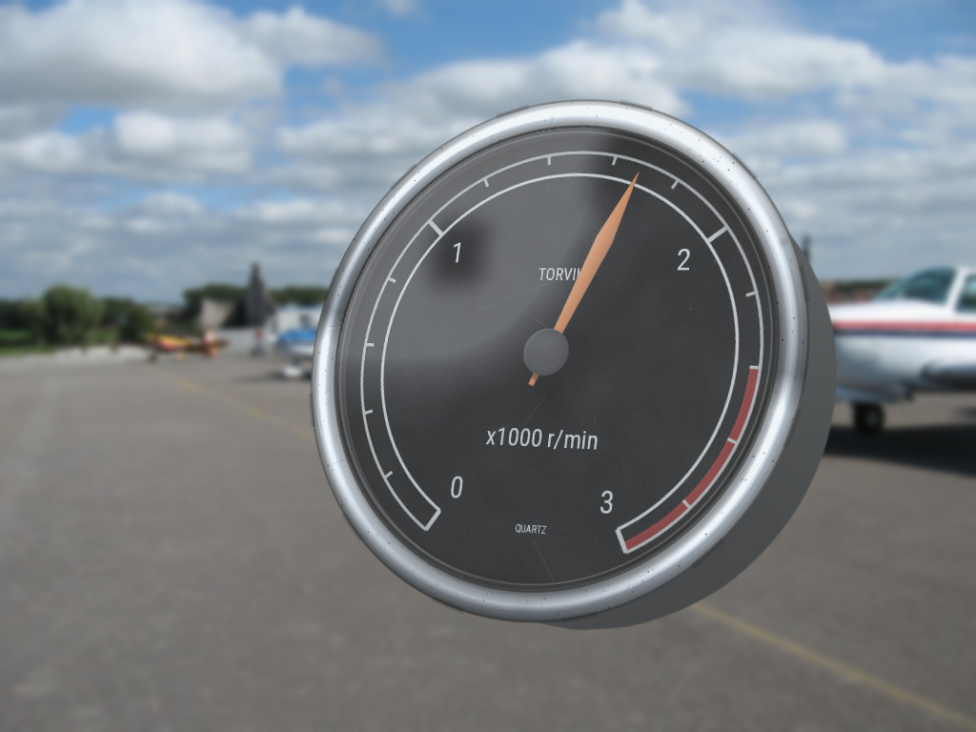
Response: 1700
